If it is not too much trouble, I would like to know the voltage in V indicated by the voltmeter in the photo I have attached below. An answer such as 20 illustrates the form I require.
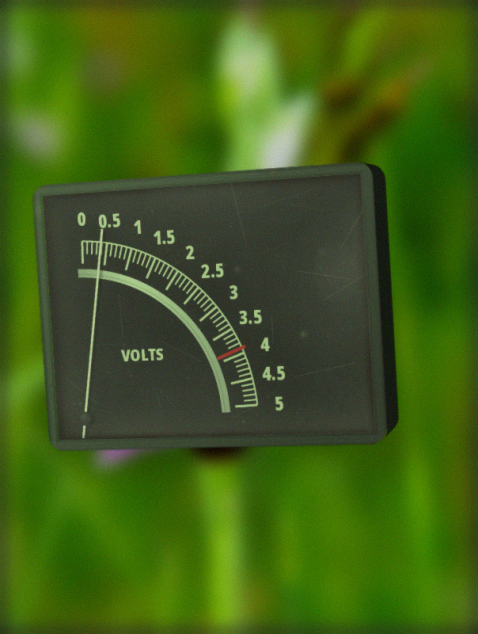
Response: 0.4
